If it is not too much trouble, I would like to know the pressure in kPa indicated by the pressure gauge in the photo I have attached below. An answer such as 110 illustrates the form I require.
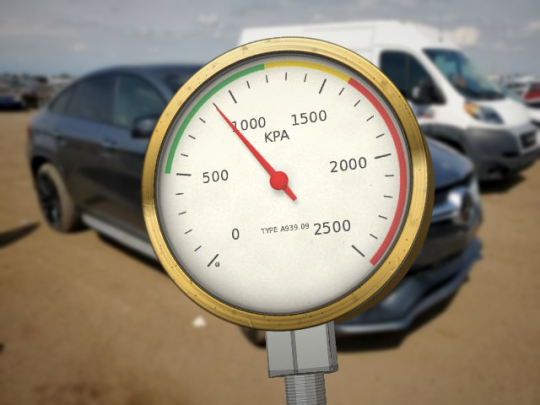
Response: 900
